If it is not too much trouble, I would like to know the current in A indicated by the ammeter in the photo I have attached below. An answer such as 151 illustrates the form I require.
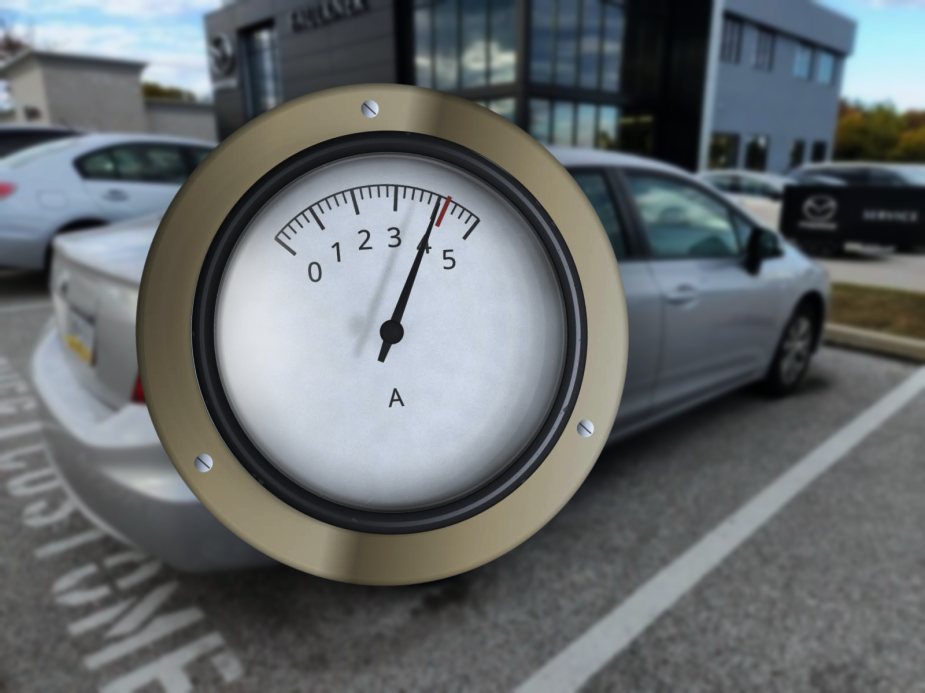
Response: 4
